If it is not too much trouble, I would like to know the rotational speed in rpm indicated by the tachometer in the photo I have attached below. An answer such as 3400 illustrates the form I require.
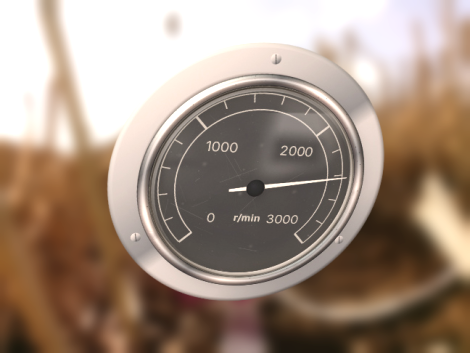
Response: 2400
